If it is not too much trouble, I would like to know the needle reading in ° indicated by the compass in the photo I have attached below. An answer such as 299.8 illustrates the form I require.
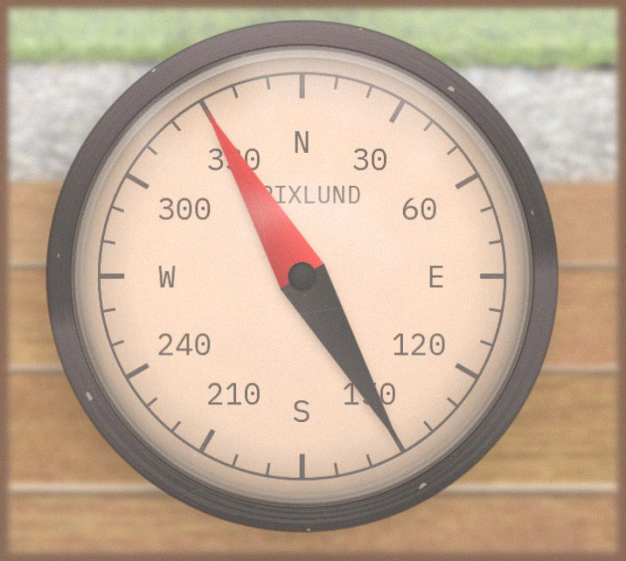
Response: 330
